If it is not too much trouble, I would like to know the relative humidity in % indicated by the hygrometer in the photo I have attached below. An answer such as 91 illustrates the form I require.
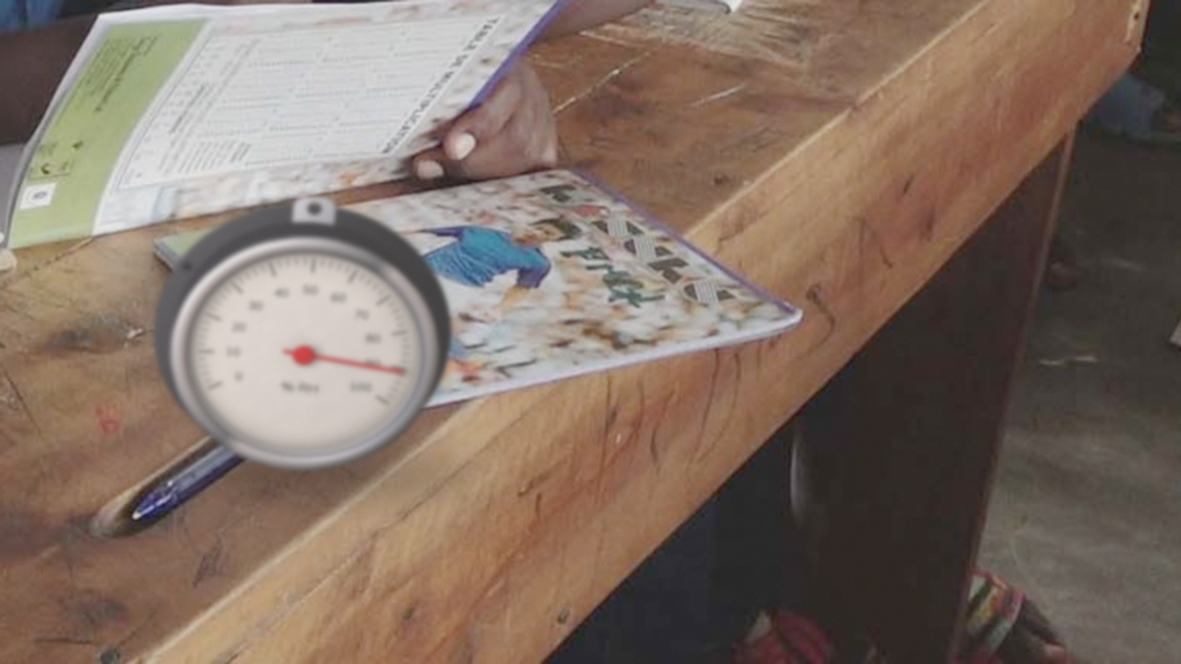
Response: 90
